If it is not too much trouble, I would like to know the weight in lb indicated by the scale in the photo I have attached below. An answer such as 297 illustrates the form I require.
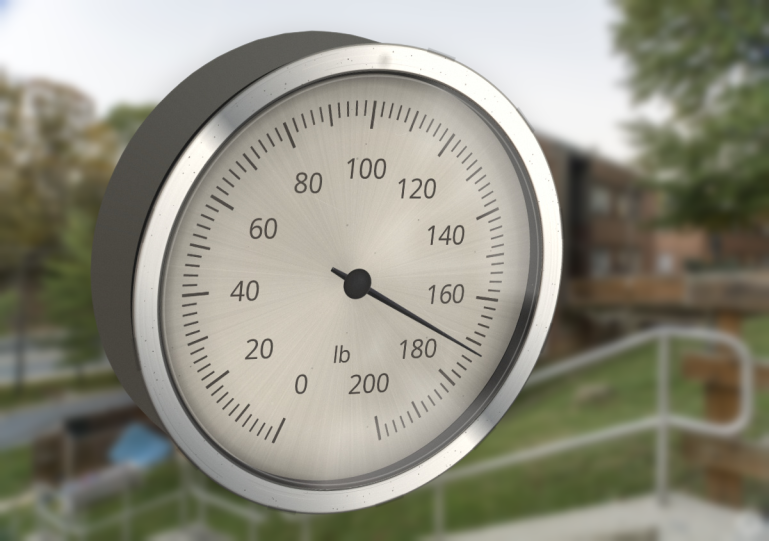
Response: 172
